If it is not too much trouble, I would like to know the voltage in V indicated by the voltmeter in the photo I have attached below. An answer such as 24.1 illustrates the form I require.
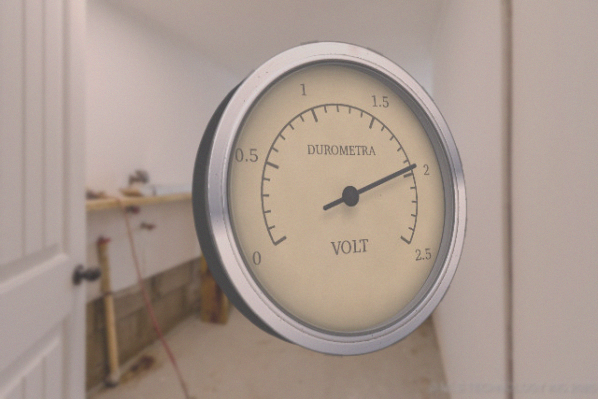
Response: 1.95
